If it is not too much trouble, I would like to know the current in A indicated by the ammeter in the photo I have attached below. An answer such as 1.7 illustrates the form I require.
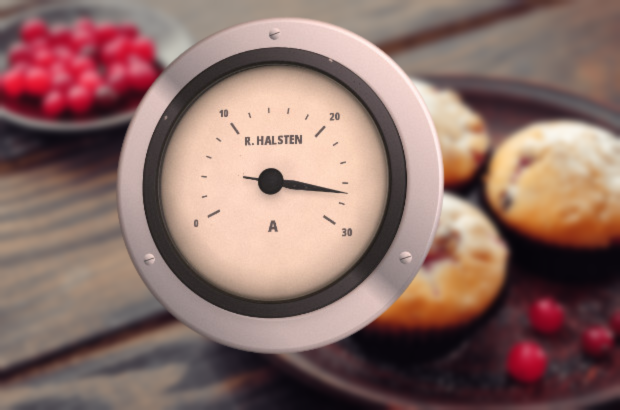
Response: 27
